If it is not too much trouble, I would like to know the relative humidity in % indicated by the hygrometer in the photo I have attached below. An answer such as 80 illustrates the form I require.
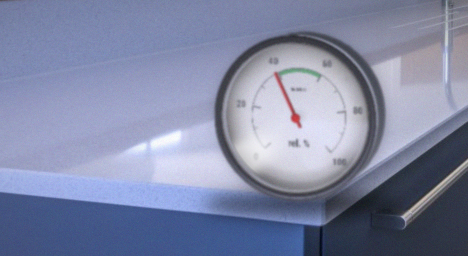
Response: 40
